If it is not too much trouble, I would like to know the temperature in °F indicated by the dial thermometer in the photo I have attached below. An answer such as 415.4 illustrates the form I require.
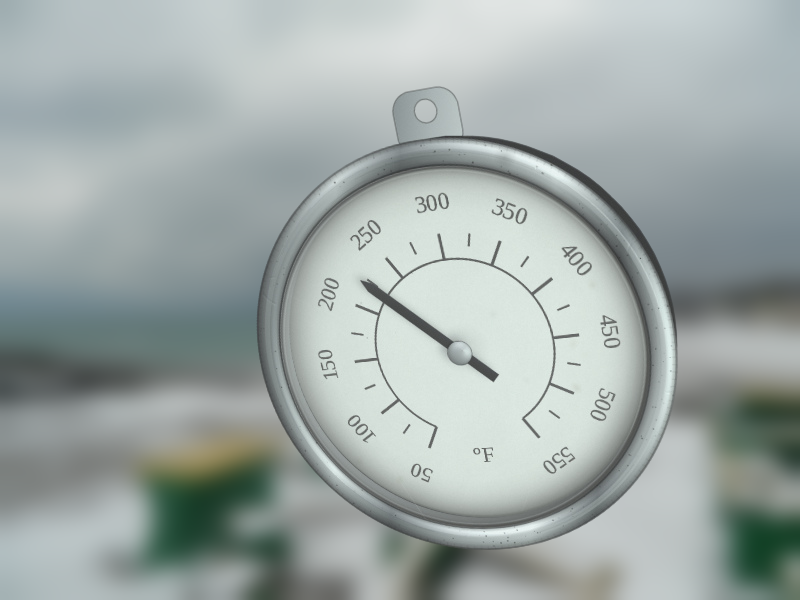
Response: 225
